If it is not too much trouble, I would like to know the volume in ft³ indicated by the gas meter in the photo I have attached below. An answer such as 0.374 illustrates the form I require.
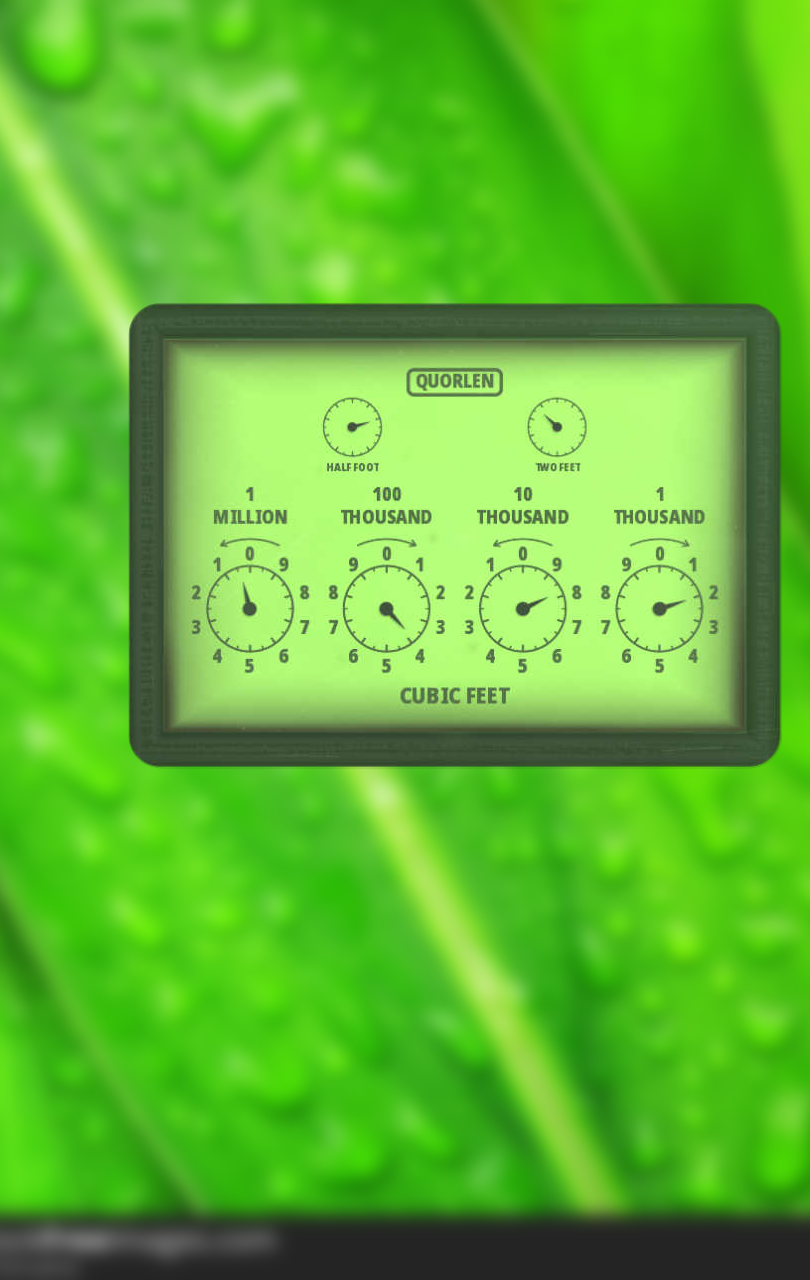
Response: 38200
